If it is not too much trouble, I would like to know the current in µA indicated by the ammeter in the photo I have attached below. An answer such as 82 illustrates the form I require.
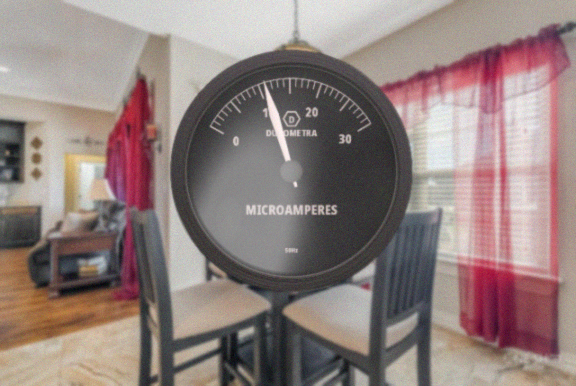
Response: 11
